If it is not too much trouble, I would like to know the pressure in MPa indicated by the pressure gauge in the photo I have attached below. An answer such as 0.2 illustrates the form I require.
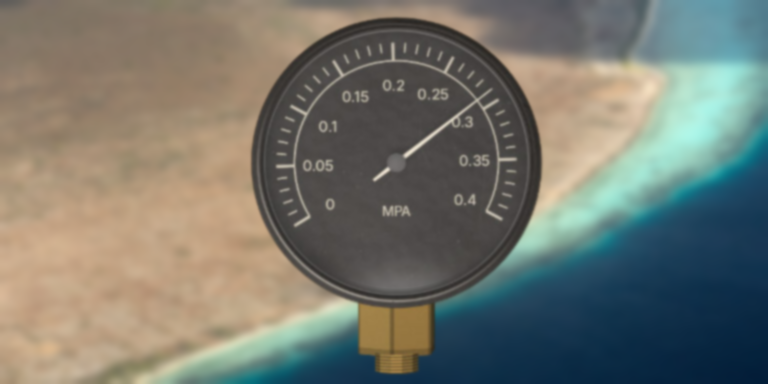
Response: 0.29
